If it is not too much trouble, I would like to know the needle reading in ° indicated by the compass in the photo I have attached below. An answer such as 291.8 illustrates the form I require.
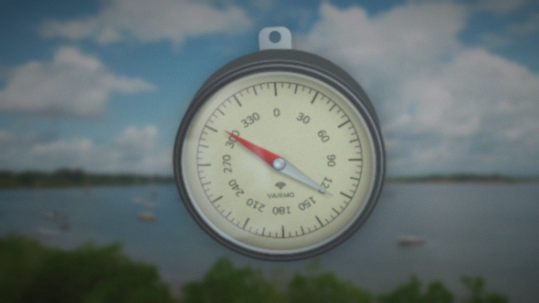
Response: 305
